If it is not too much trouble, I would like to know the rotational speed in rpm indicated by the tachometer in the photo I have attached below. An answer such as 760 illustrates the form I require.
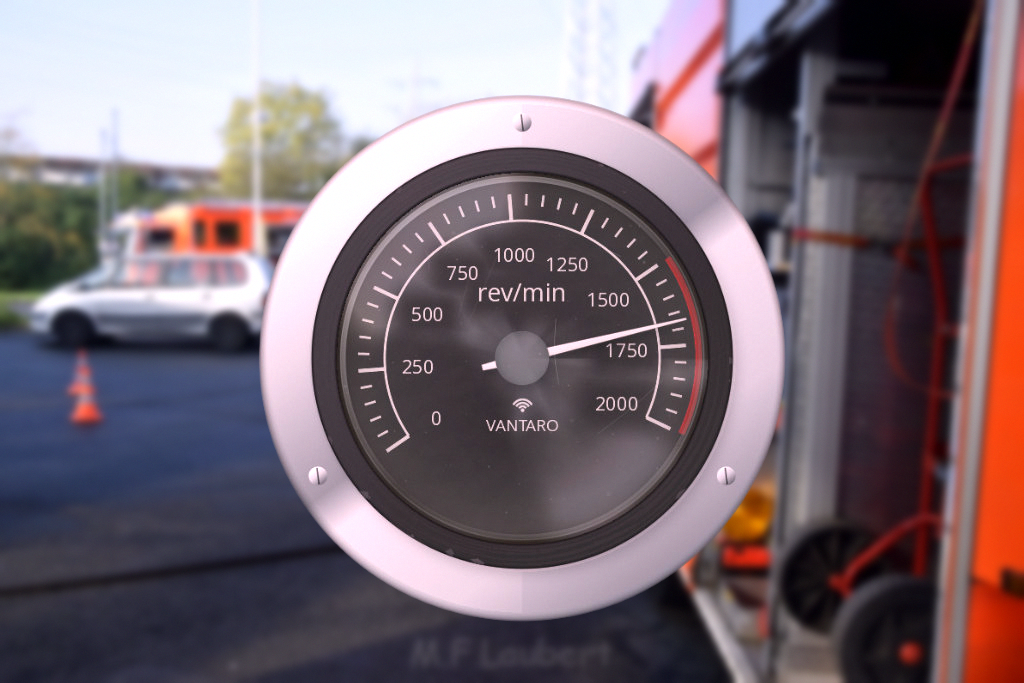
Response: 1675
